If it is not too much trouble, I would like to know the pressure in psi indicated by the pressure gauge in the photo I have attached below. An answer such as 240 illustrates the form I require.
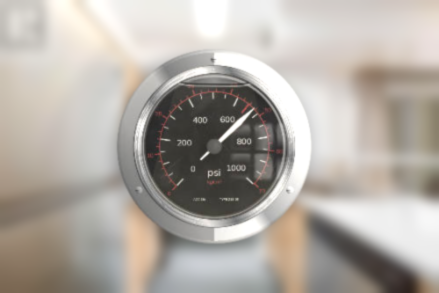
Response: 675
